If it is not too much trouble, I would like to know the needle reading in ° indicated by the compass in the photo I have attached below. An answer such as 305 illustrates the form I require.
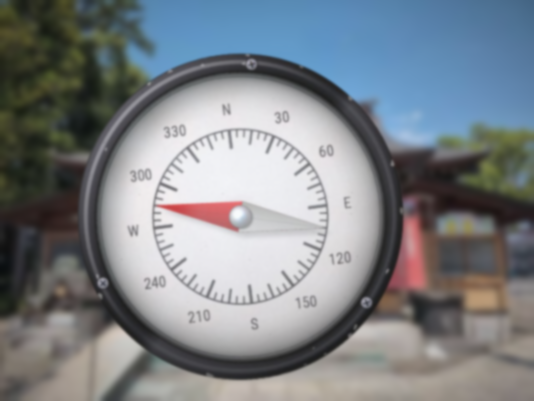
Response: 285
